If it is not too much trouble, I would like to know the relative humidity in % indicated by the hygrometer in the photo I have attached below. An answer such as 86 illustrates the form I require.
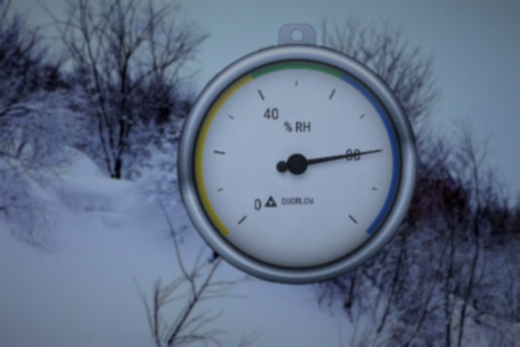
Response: 80
